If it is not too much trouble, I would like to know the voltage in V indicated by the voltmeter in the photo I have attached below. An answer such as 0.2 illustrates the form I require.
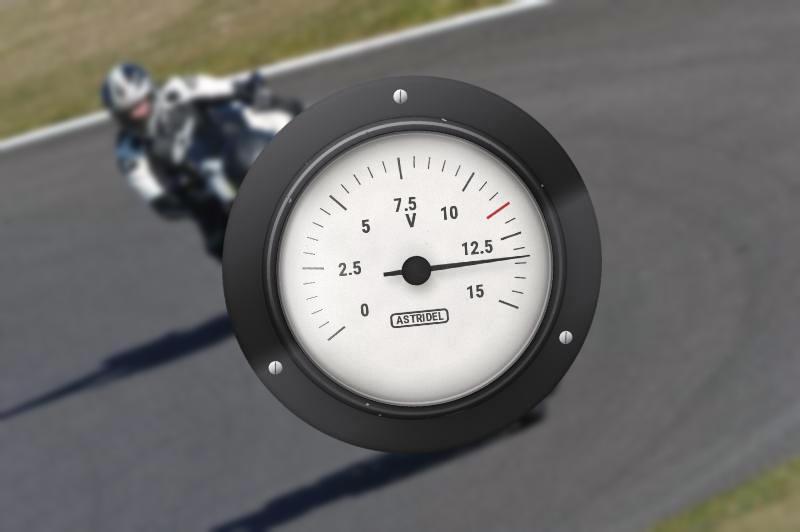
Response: 13.25
